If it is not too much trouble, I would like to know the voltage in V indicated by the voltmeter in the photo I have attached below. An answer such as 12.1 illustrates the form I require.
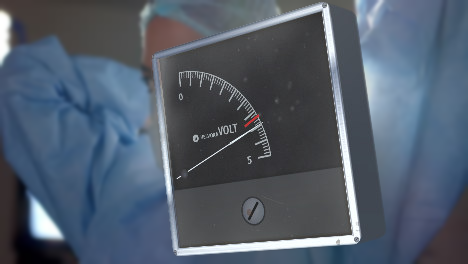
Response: 4
